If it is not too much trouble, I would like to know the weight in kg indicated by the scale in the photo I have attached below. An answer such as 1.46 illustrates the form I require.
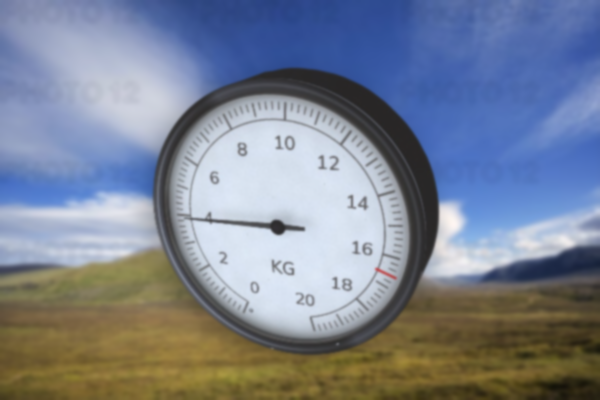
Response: 4
